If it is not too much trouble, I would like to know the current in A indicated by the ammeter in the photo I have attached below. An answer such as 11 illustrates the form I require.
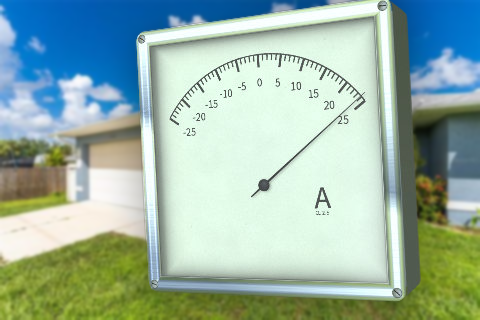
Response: 24
